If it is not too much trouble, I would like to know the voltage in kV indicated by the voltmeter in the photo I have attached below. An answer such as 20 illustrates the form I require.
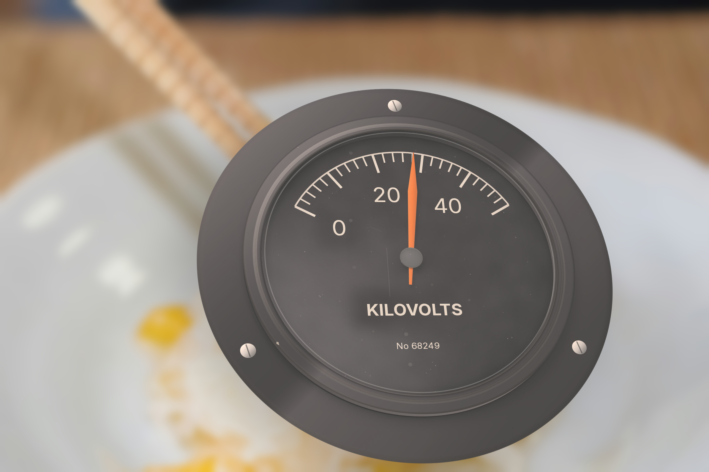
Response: 28
